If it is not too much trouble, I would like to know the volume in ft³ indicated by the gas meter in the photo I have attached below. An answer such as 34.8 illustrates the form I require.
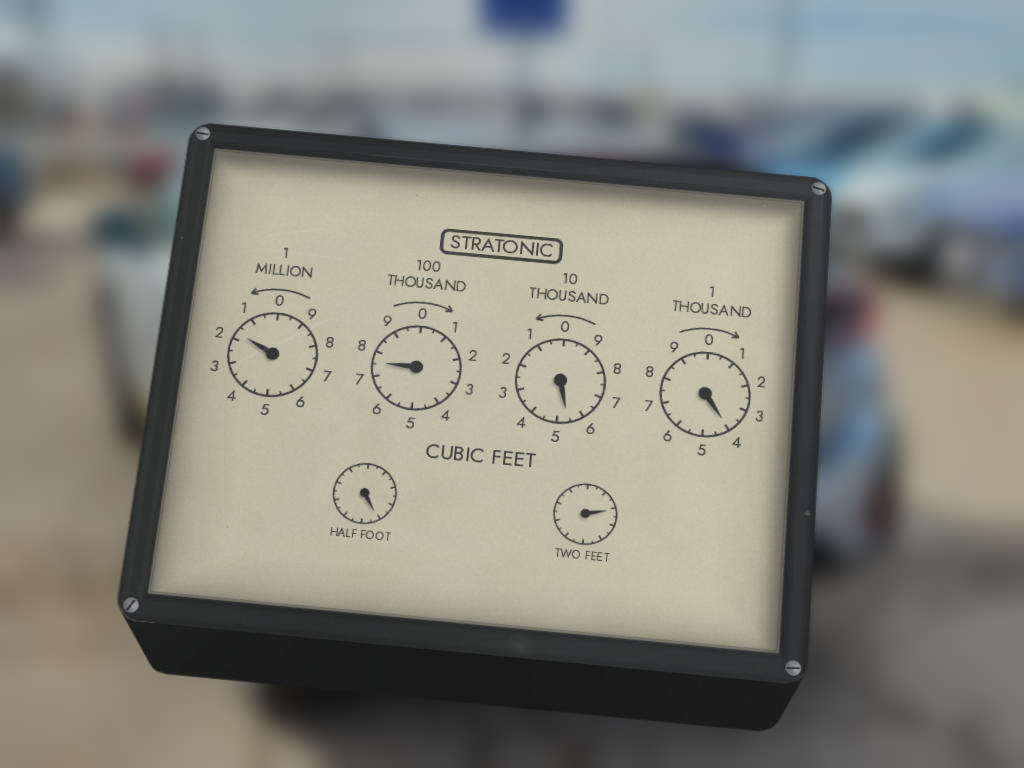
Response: 175400
